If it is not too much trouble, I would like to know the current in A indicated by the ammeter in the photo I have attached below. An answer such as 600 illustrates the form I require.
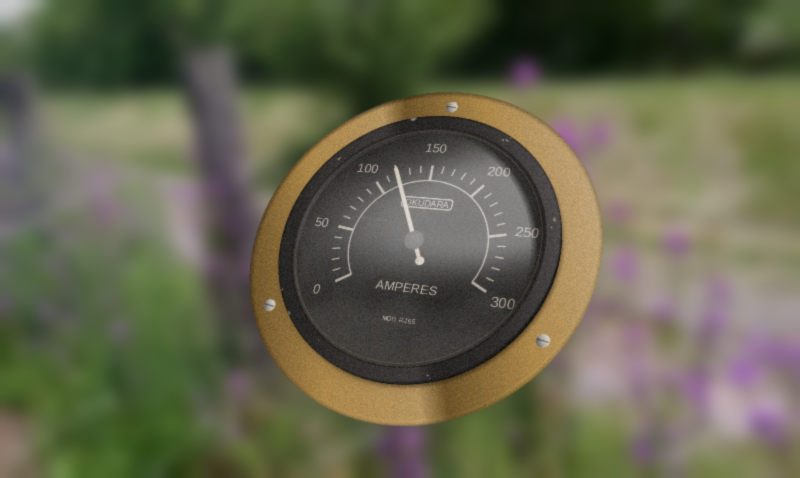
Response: 120
